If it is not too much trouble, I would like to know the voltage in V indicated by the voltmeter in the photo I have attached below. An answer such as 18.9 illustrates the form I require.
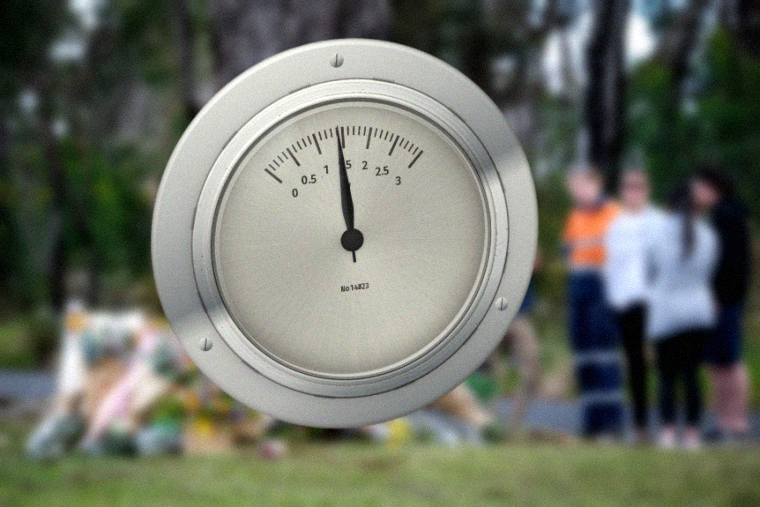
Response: 1.4
